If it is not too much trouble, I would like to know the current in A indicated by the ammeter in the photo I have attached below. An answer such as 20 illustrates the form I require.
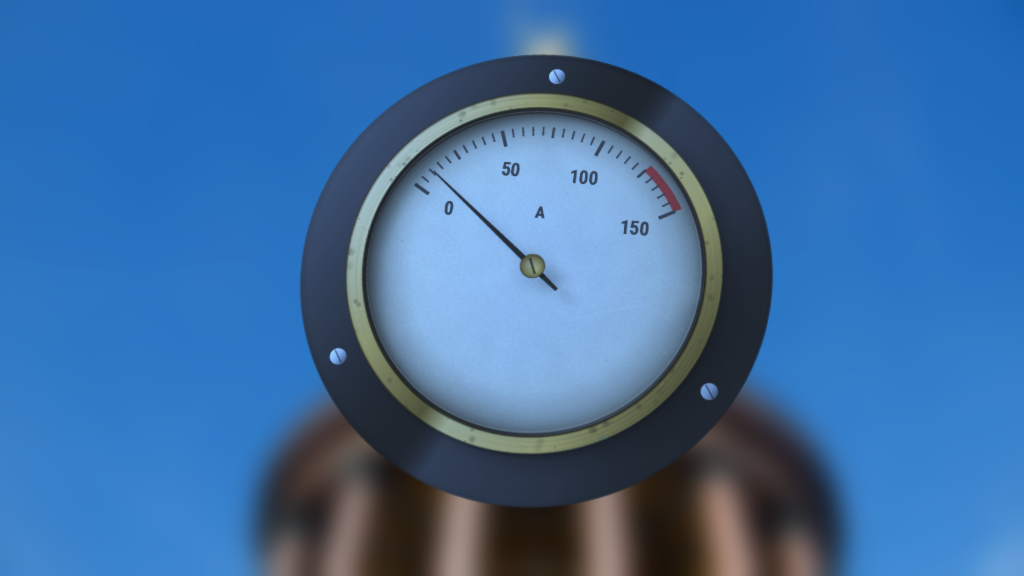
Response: 10
